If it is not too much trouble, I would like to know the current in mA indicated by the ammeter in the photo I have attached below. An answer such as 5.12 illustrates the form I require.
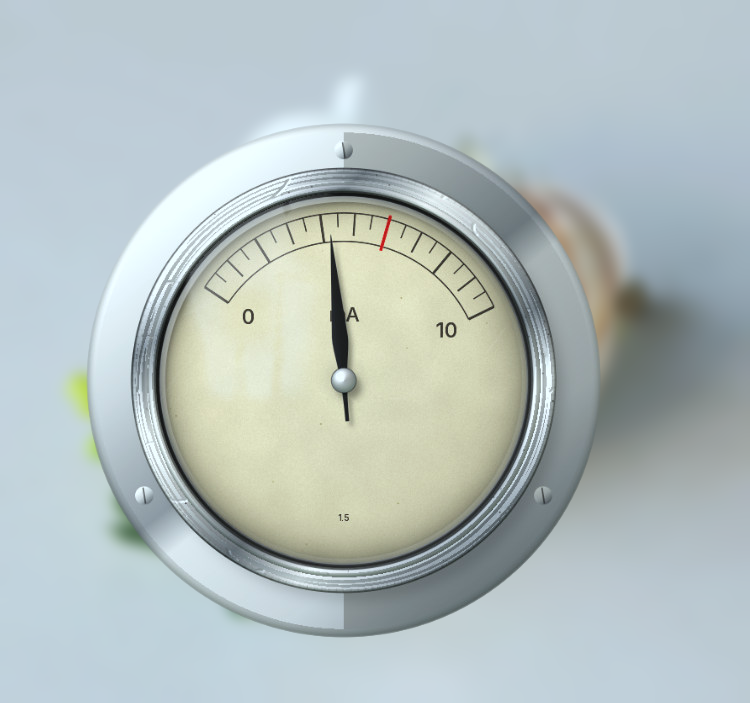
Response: 4.25
